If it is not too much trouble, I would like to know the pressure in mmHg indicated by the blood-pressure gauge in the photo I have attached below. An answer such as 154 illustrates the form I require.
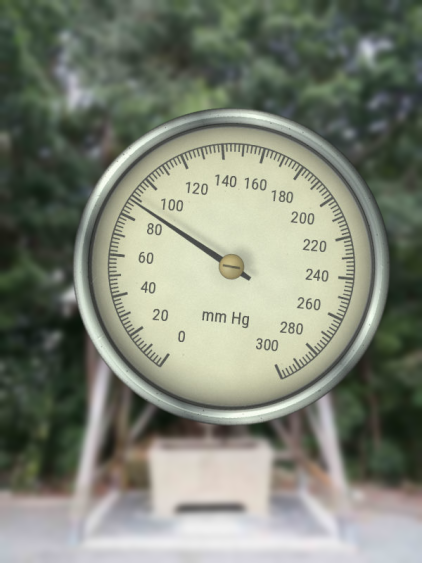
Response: 88
